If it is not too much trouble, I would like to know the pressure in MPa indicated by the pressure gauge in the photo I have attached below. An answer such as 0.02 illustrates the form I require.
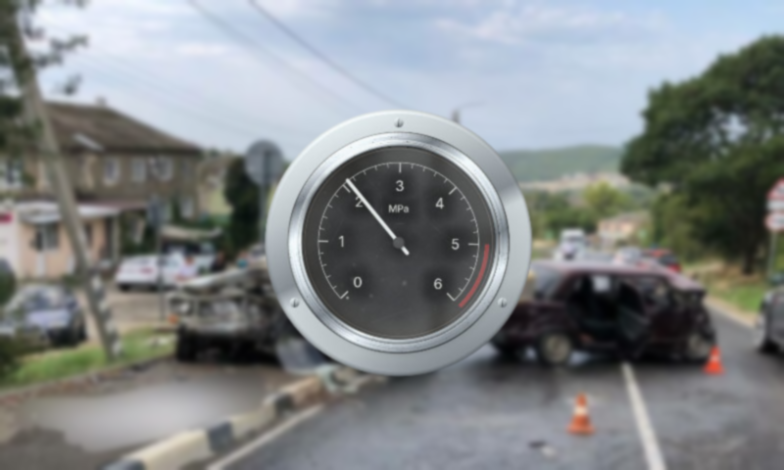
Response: 2.1
